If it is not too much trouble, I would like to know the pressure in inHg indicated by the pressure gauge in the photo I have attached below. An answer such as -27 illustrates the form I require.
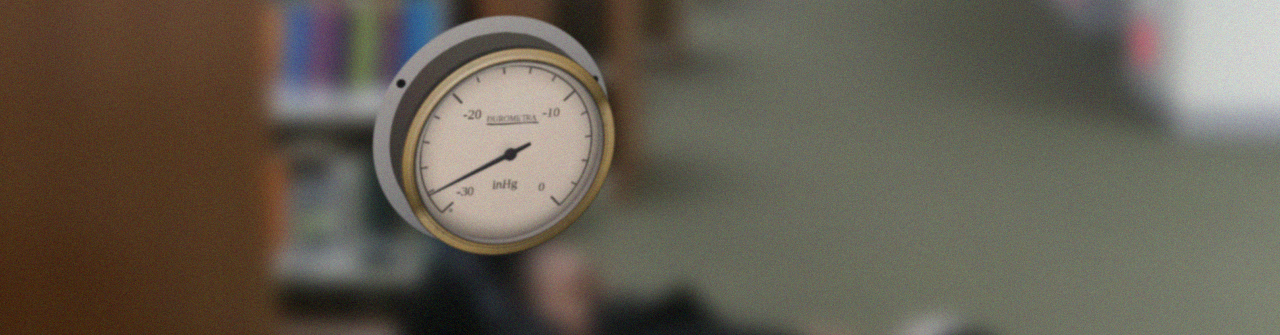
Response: -28
